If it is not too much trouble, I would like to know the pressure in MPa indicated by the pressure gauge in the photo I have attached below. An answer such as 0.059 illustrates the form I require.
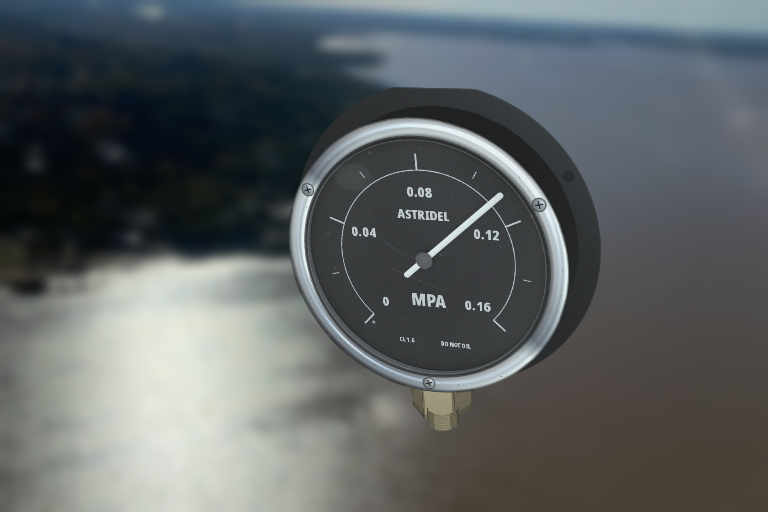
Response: 0.11
